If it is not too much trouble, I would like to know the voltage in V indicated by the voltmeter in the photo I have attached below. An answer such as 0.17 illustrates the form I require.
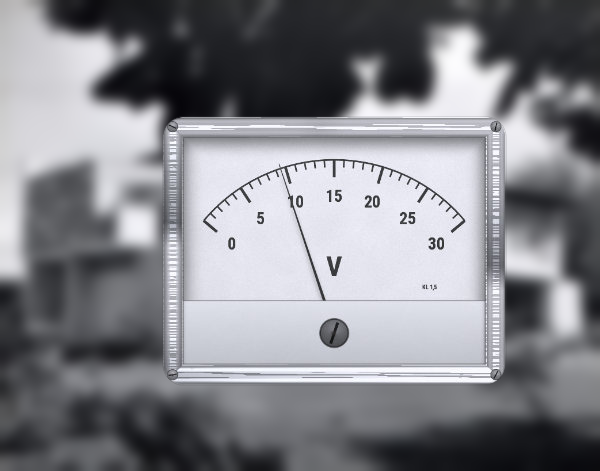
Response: 9.5
